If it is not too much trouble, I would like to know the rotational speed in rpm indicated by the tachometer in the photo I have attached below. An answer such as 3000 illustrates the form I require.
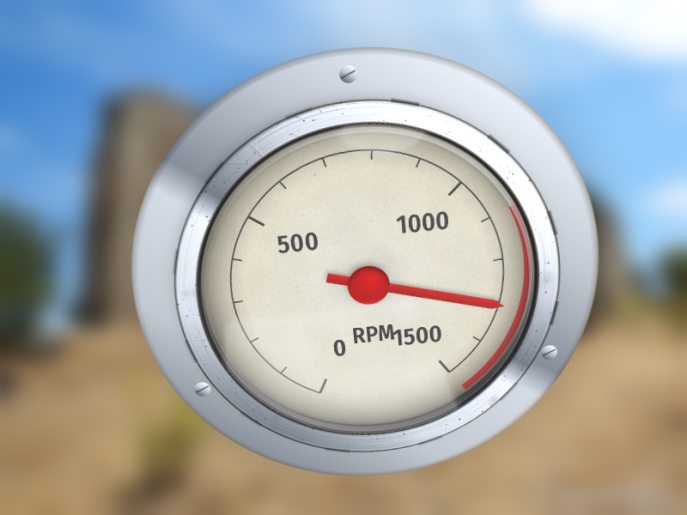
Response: 1300
